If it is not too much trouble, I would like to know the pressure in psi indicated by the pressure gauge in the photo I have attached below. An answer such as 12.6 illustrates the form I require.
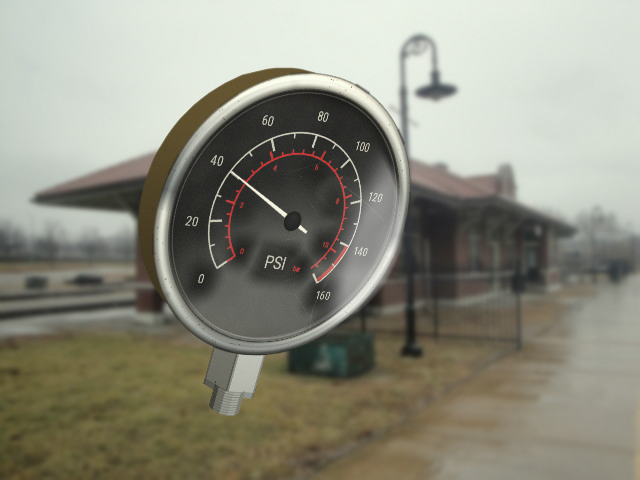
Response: 40
